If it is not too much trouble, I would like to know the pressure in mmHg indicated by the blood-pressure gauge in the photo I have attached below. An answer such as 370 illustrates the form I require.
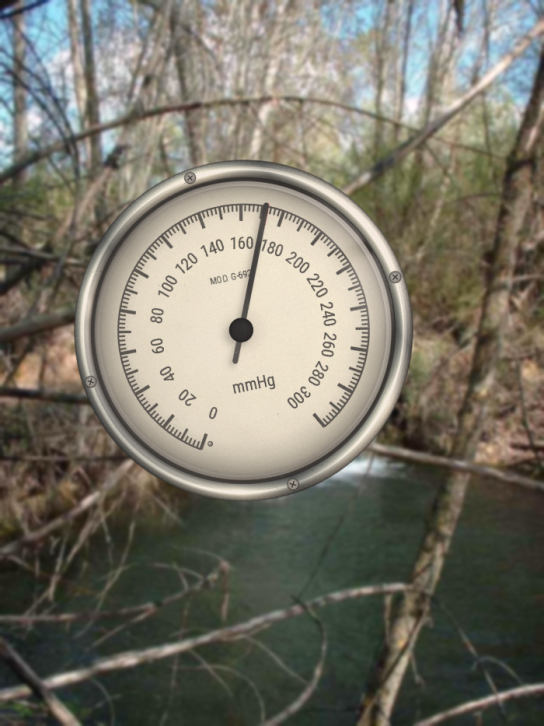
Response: 172
